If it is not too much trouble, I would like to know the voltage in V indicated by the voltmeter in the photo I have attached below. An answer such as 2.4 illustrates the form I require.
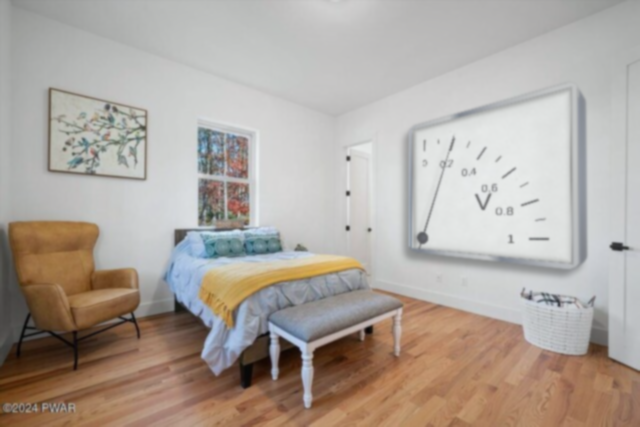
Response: 0.2
